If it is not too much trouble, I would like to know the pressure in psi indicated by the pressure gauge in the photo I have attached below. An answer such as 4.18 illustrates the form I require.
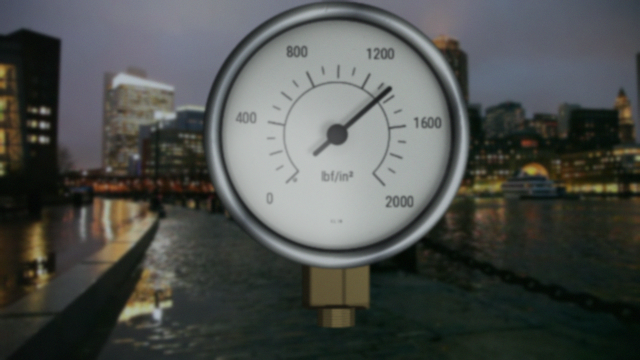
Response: 1350
